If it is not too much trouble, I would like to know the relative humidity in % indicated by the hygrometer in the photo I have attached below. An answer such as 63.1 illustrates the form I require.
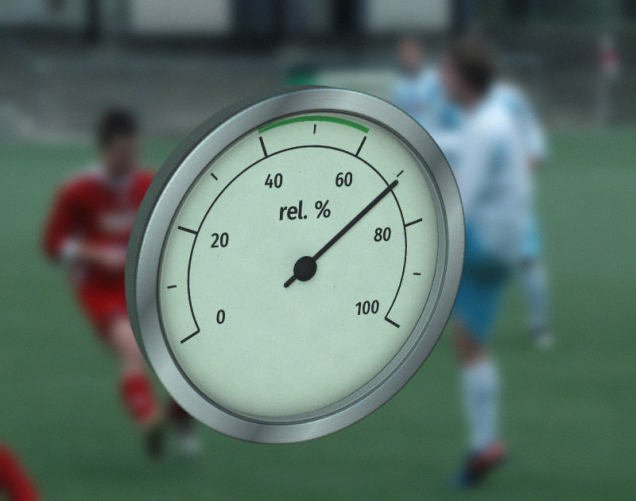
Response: 70
